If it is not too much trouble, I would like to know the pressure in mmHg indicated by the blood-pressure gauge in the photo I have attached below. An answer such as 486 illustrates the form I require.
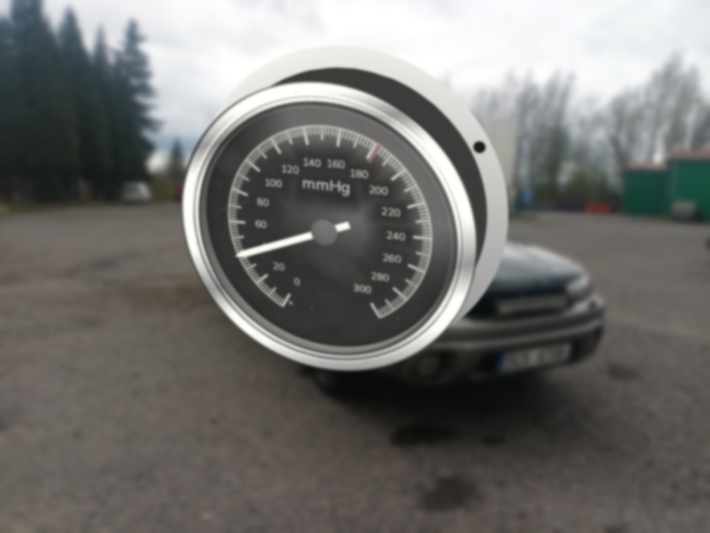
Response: 40
